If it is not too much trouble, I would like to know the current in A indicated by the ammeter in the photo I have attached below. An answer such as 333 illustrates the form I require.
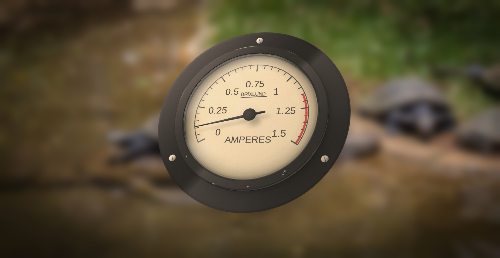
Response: 0.1
